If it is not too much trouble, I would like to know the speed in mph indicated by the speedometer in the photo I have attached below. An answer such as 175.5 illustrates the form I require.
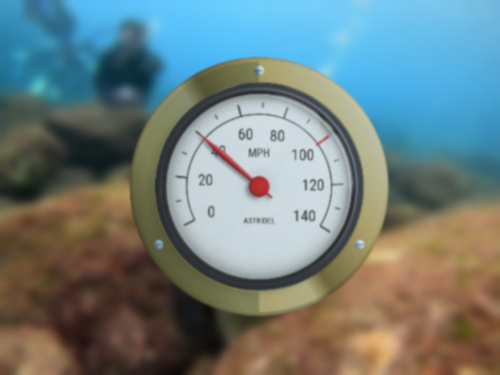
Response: 40
